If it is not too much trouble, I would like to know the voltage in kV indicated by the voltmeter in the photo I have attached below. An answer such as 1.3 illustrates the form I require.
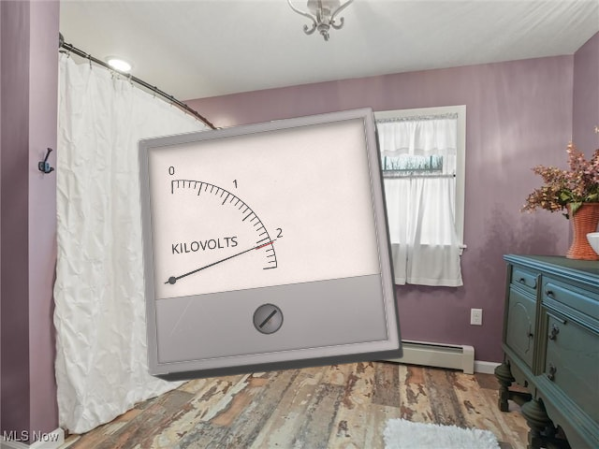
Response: 2.1
